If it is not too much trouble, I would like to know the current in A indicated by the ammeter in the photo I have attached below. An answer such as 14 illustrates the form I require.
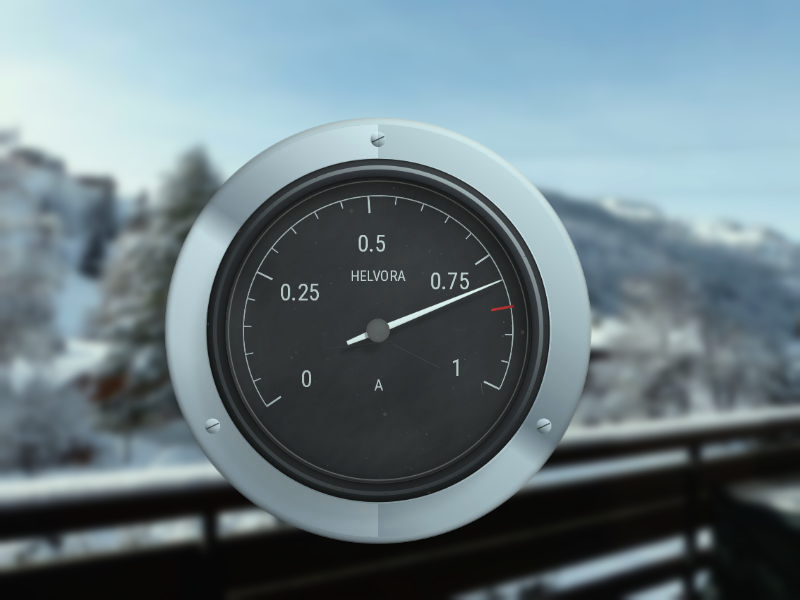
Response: 0.8
